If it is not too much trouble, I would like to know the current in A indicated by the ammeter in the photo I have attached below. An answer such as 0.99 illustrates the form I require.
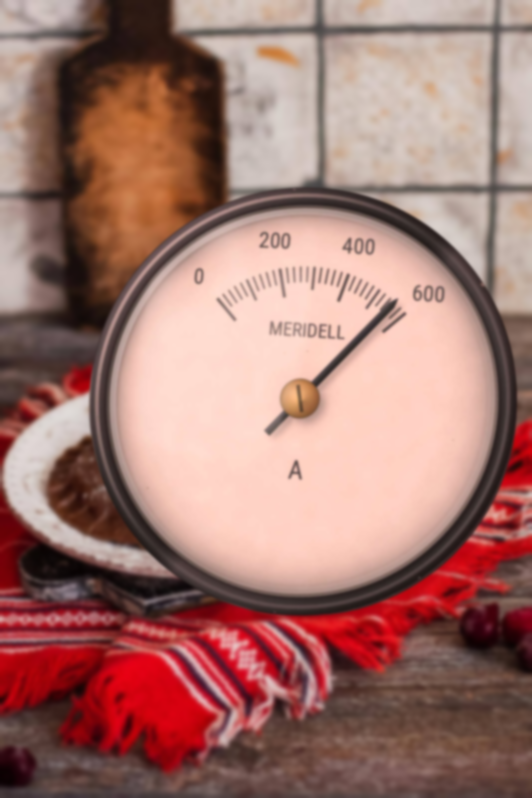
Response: 560
